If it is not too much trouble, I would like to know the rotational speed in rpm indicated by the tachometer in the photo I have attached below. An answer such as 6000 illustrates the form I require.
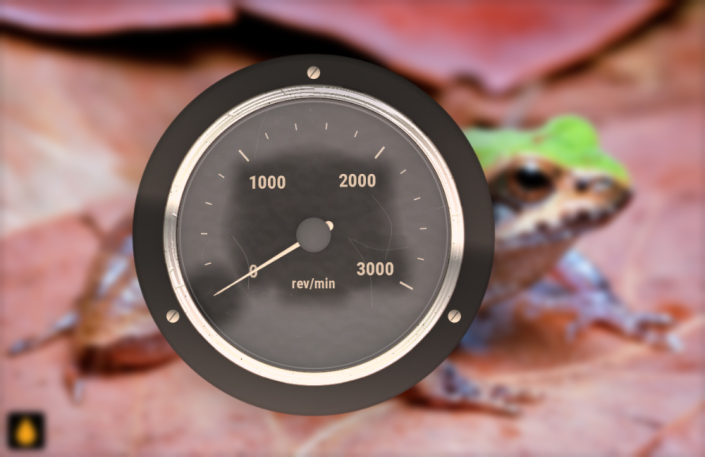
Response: 0
